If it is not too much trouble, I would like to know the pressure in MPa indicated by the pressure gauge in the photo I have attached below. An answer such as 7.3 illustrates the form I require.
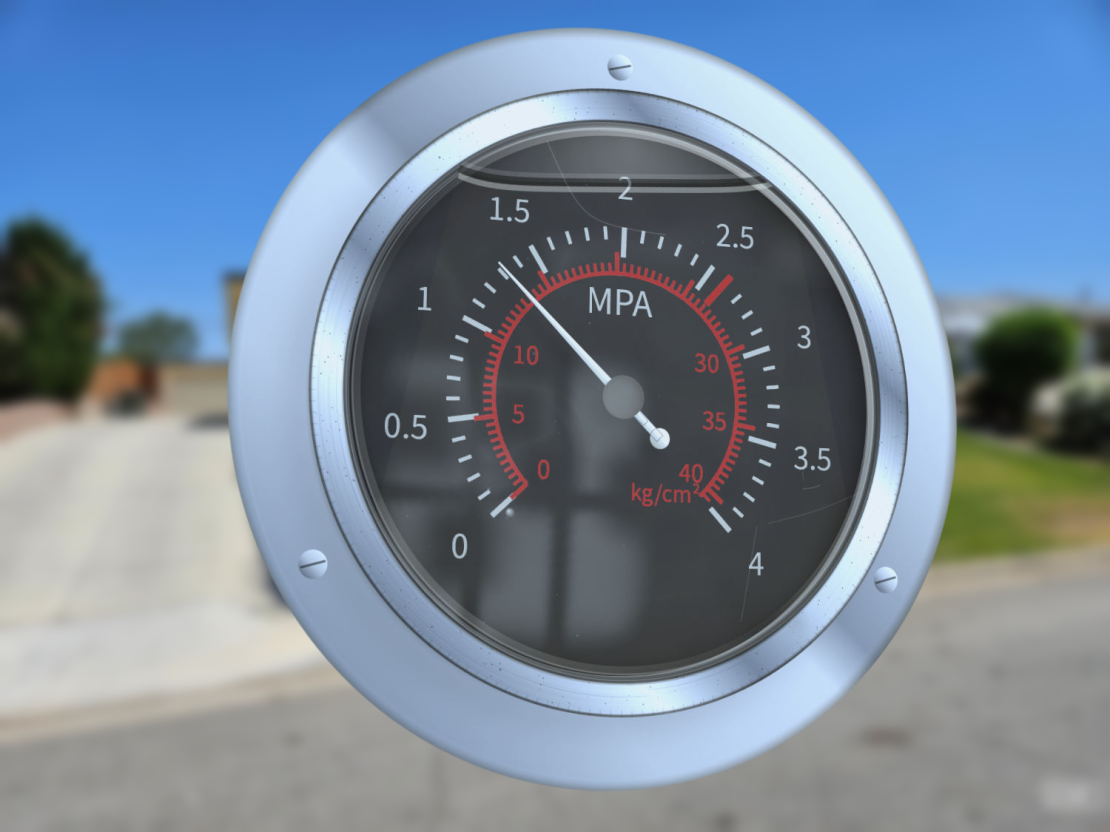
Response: 1.3
